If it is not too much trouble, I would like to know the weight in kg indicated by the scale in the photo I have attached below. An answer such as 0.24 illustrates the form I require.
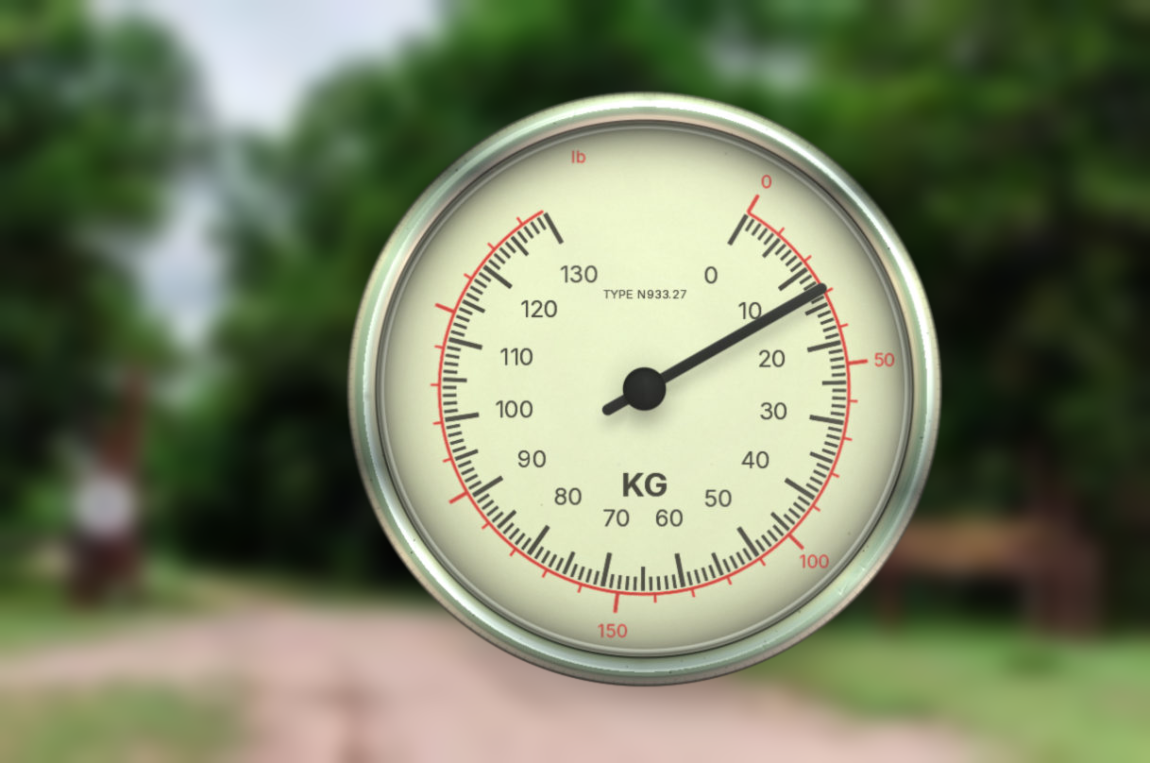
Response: 13
